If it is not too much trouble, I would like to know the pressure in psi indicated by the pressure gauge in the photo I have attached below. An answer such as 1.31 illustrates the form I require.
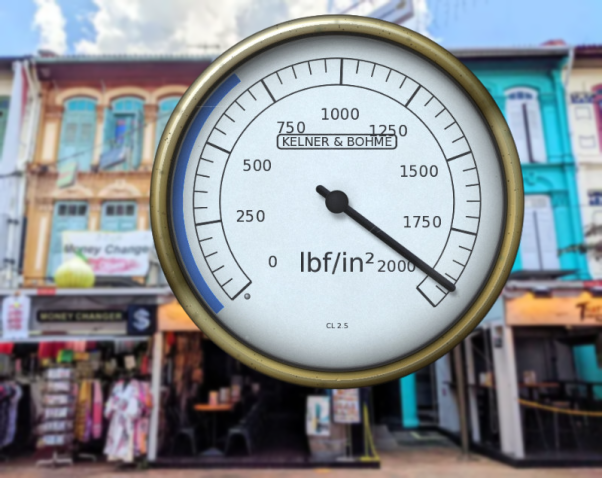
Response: 1925
